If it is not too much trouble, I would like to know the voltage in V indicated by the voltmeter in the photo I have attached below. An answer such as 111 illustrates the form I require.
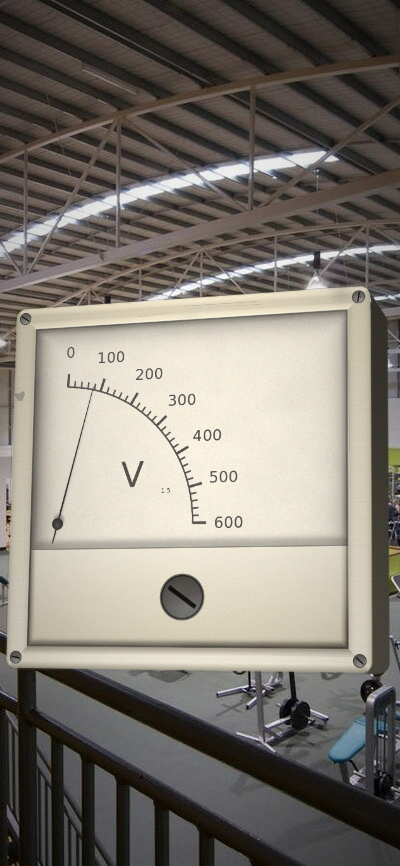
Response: 80
